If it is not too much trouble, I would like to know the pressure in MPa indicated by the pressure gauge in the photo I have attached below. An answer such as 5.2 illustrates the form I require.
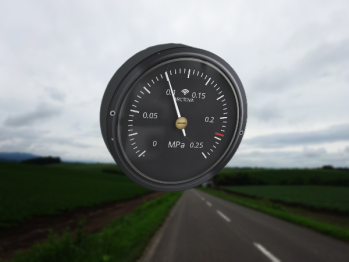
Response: 0.1
